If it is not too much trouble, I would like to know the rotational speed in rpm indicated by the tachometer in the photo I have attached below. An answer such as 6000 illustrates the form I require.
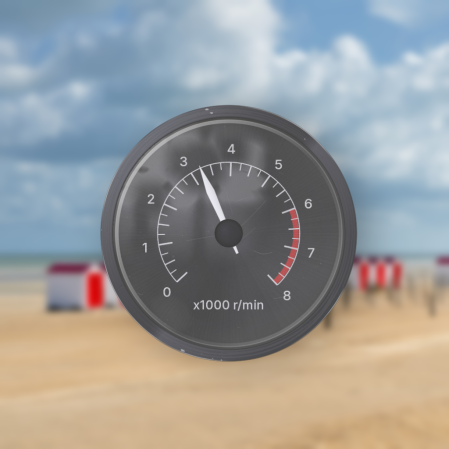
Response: 3250
